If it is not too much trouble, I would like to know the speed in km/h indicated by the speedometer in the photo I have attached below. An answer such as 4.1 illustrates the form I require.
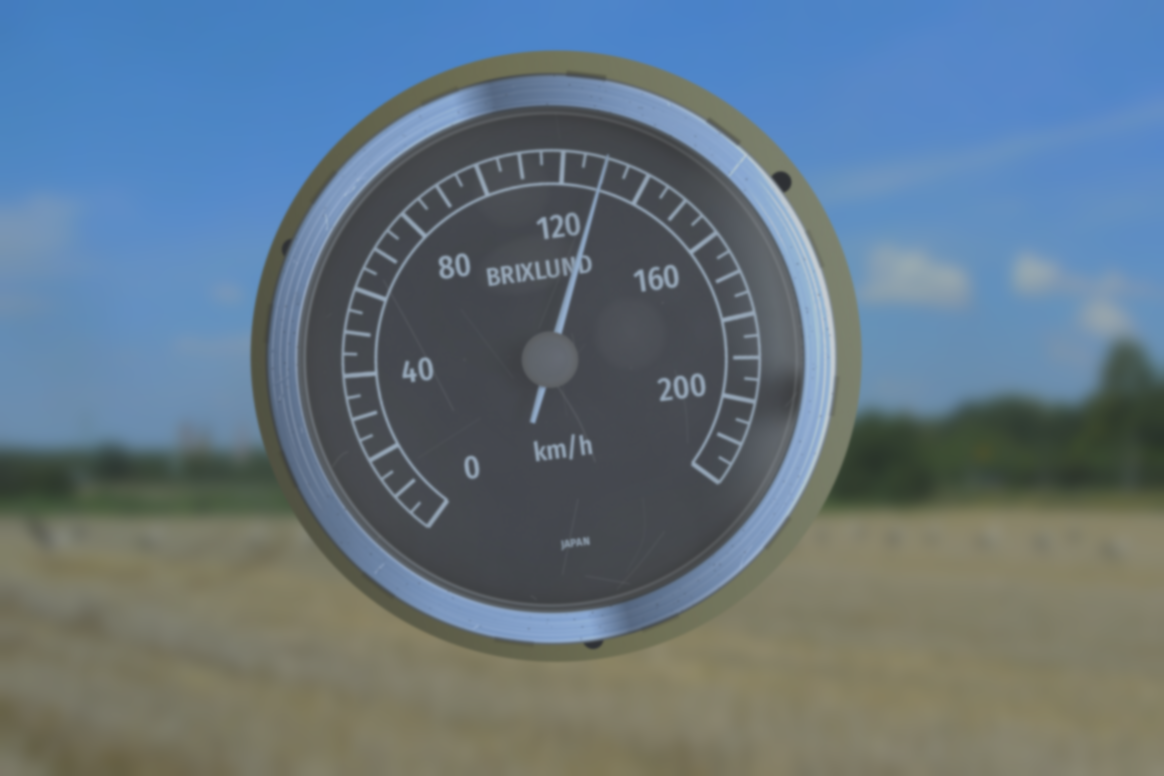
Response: 130
